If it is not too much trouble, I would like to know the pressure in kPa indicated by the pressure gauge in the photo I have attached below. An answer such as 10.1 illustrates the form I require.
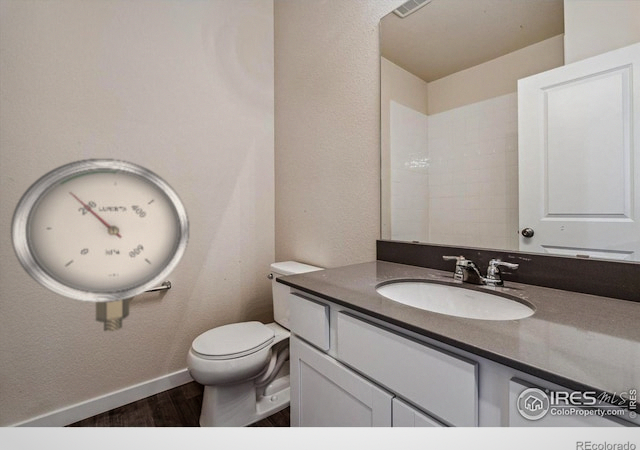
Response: 200
